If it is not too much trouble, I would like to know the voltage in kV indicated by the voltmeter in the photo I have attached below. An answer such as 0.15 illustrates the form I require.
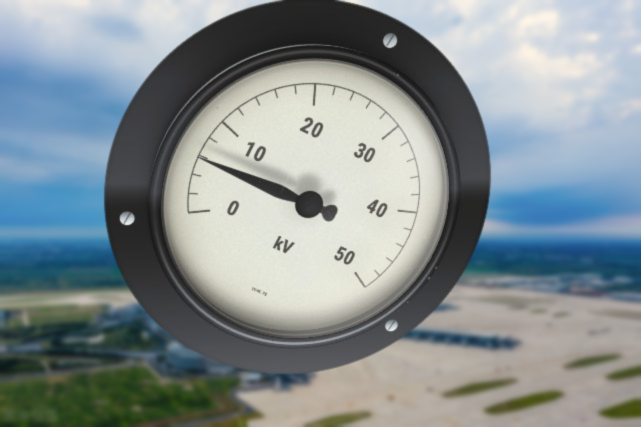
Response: 6
